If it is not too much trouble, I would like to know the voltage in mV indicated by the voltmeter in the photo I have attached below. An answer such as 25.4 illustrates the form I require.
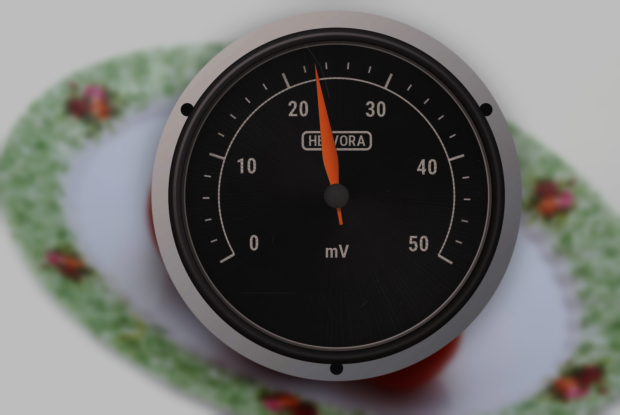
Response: 23
